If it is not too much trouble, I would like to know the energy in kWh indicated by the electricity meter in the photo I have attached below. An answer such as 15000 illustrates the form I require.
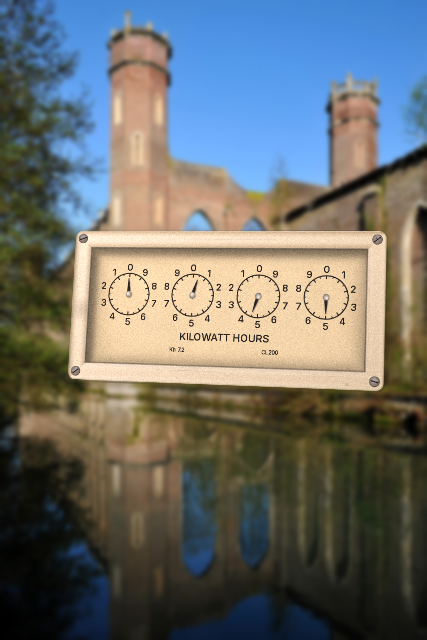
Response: 45
